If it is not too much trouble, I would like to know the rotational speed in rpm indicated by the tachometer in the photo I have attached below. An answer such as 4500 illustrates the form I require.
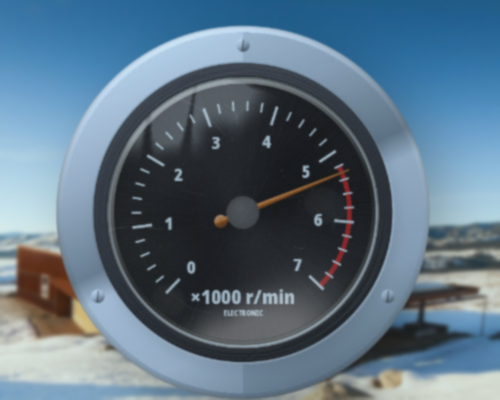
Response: 5300
